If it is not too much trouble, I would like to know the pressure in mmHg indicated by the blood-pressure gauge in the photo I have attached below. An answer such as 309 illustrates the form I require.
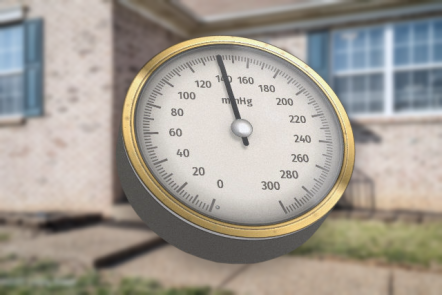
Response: 140
